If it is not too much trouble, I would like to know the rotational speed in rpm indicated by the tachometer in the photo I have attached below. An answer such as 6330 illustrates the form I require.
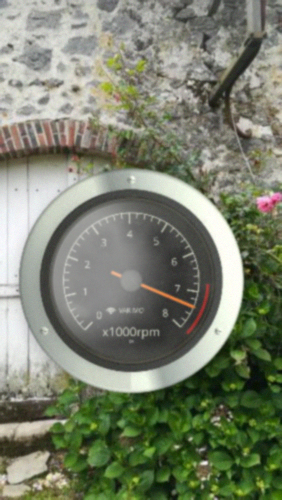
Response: 7400
